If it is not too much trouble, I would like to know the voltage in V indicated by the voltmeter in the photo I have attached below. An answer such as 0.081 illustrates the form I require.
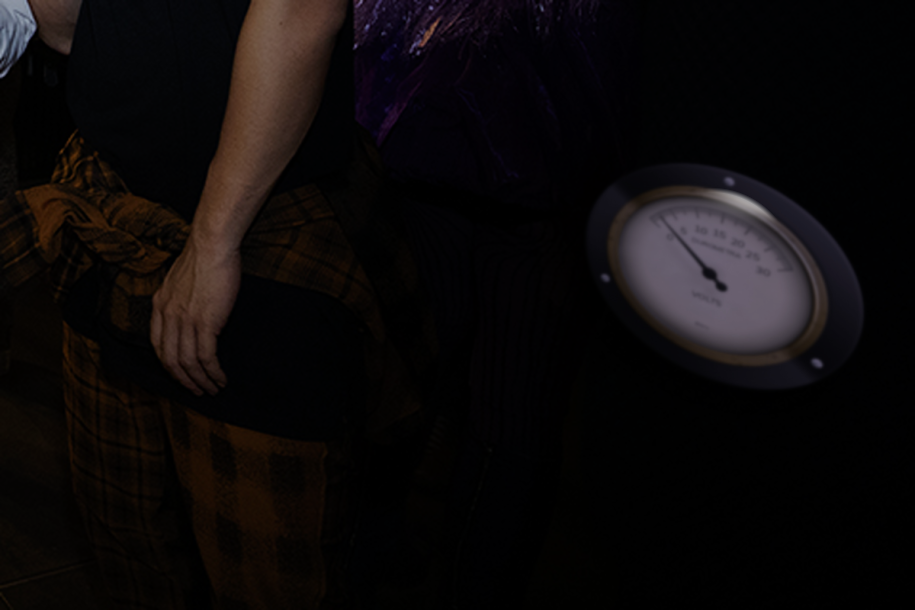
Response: 2.5
